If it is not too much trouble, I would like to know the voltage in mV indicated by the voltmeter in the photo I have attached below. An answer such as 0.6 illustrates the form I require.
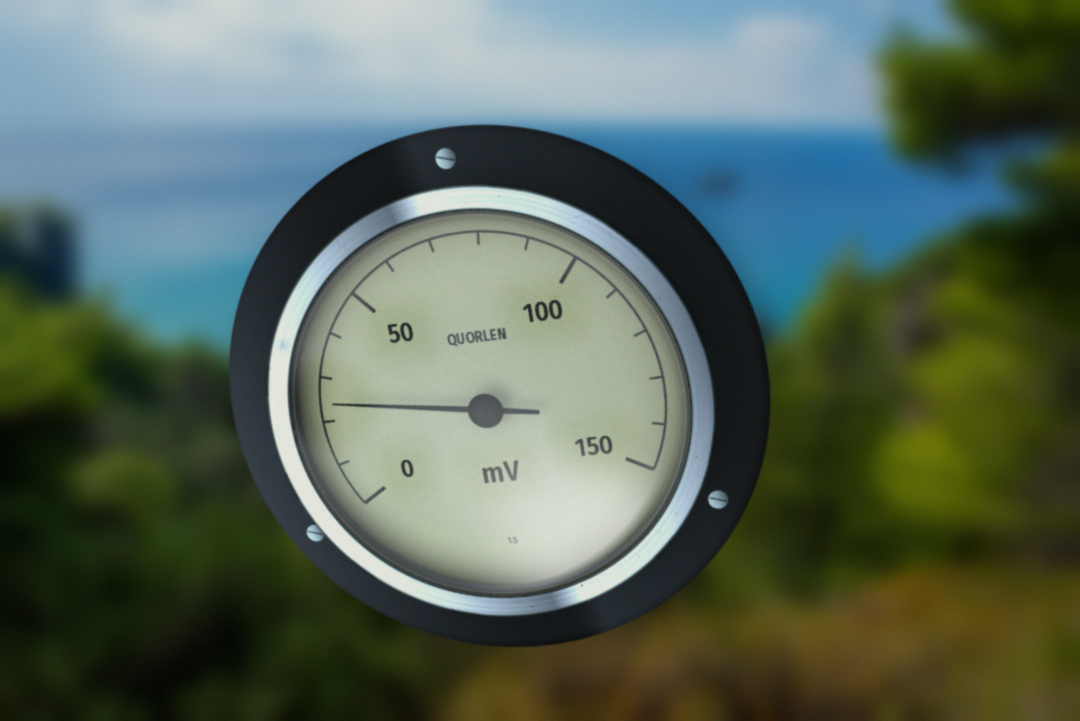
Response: 25
